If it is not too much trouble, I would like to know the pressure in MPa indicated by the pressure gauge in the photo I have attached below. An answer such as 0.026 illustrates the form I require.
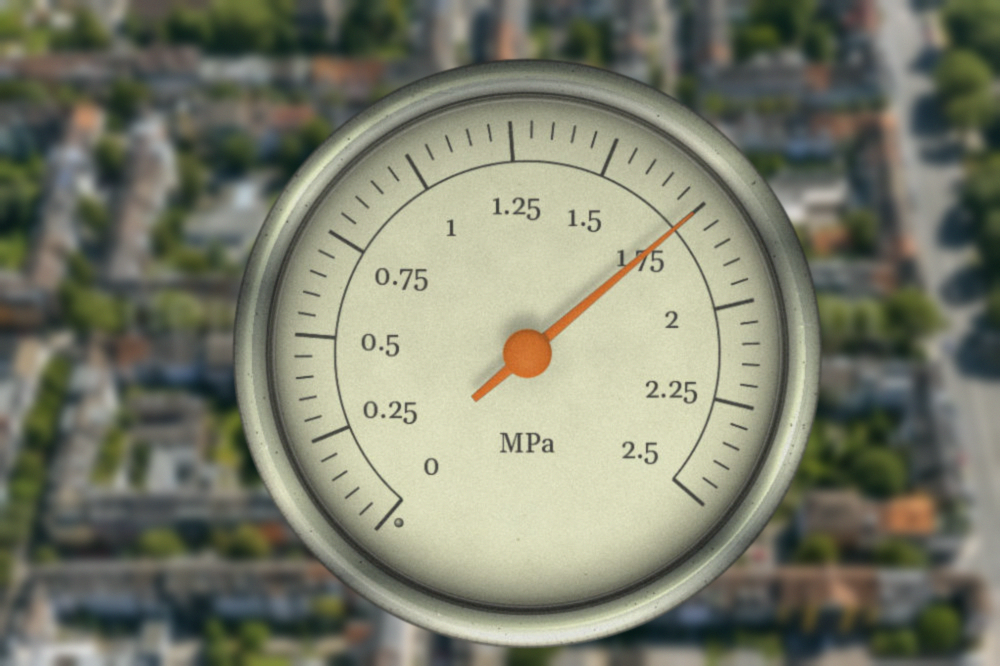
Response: 1.75
